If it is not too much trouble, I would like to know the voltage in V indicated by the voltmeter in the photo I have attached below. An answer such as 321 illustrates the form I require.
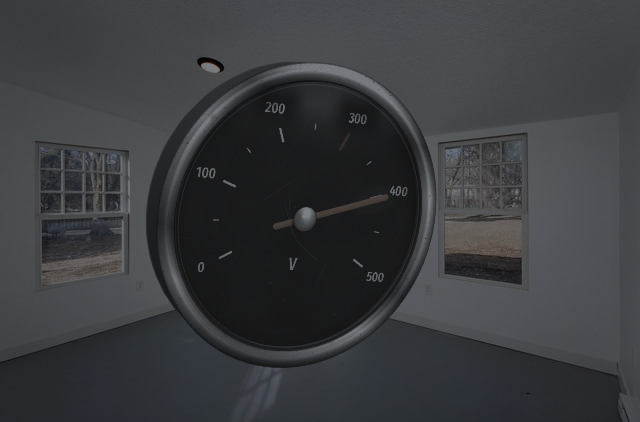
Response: 400
